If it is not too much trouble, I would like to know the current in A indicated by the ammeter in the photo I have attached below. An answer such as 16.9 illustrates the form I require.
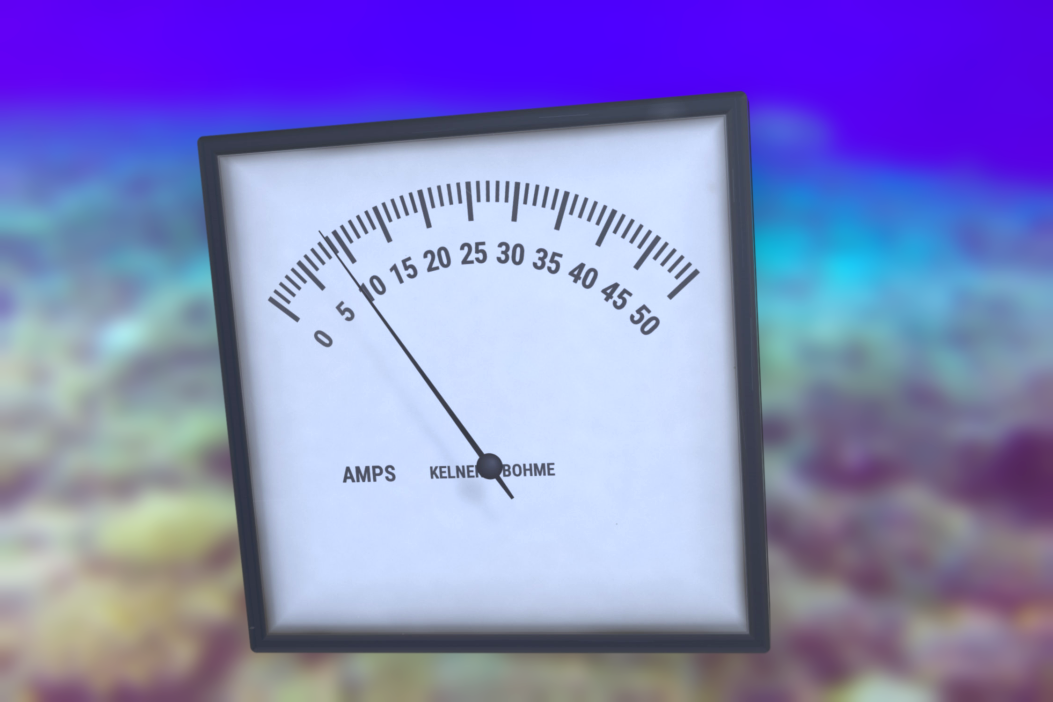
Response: 9
